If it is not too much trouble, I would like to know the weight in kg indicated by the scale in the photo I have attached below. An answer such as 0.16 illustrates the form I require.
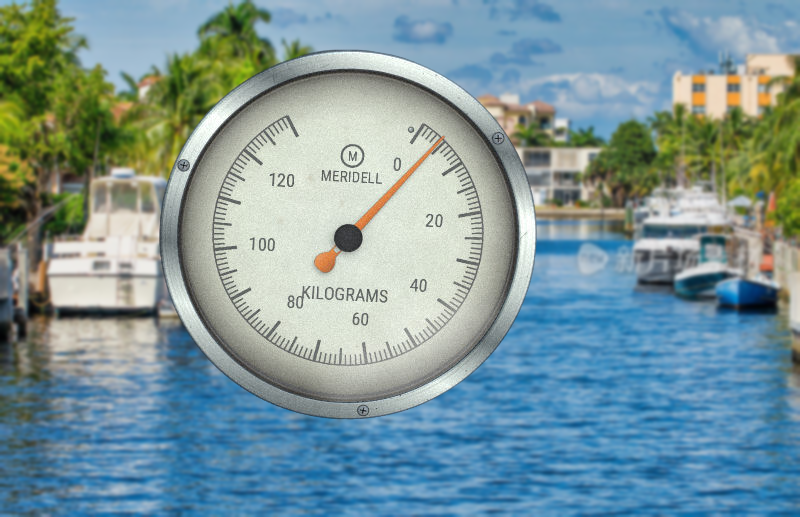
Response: 4
